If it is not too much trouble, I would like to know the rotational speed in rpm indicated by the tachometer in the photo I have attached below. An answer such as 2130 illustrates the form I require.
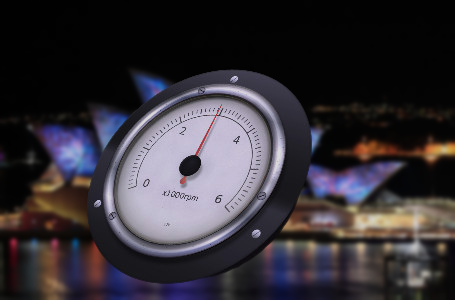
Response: 3000
